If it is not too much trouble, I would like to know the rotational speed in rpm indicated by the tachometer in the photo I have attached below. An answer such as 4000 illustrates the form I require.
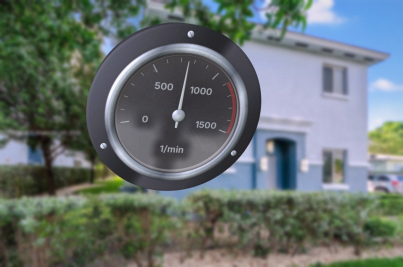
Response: 750
